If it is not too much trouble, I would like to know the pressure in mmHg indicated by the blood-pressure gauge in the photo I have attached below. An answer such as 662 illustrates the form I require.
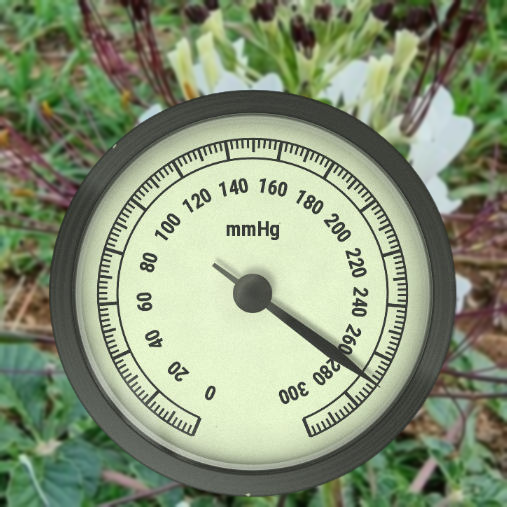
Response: 270
